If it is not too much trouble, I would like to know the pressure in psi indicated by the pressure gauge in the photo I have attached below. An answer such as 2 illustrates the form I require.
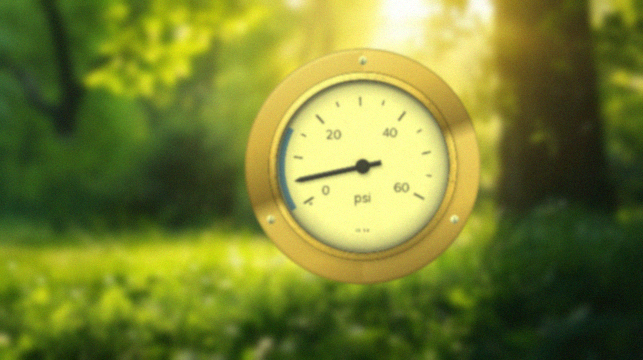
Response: 5
